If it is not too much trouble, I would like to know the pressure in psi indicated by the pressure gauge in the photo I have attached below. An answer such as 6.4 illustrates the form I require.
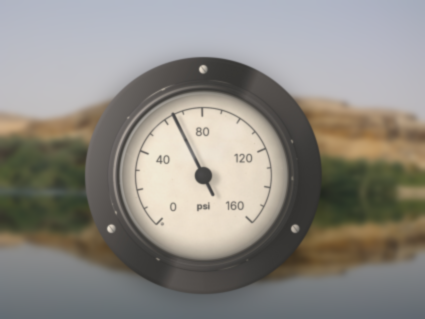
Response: 65
